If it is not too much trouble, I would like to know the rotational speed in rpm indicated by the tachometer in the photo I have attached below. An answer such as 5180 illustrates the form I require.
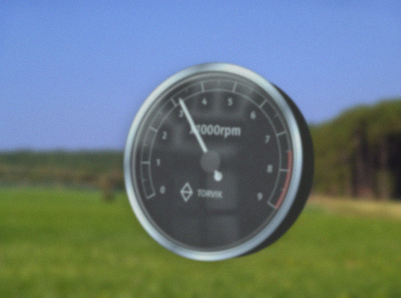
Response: 3250
